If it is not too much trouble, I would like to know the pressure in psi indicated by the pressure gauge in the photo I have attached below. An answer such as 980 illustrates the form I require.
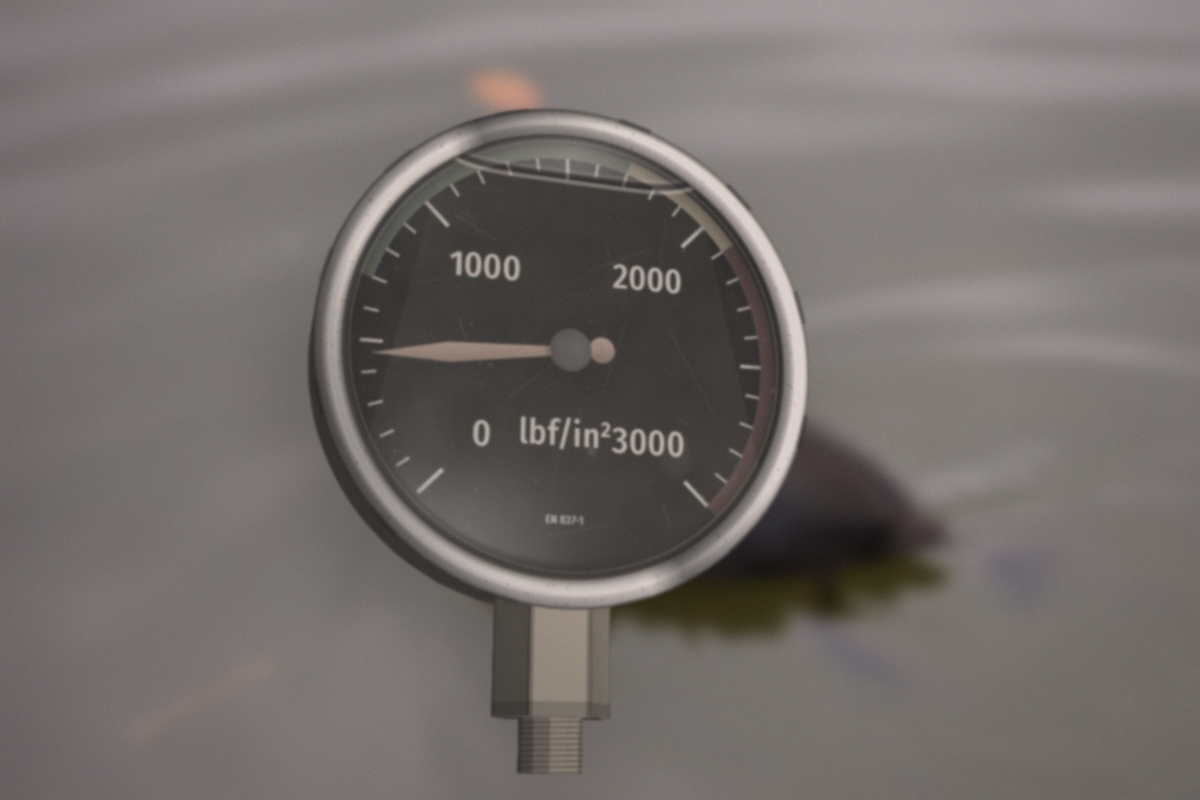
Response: 450
